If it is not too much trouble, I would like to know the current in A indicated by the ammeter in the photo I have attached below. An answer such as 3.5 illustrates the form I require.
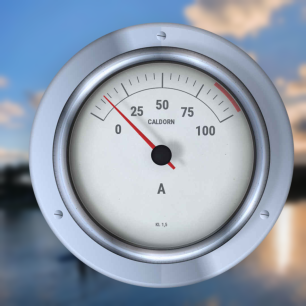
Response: 12.5
